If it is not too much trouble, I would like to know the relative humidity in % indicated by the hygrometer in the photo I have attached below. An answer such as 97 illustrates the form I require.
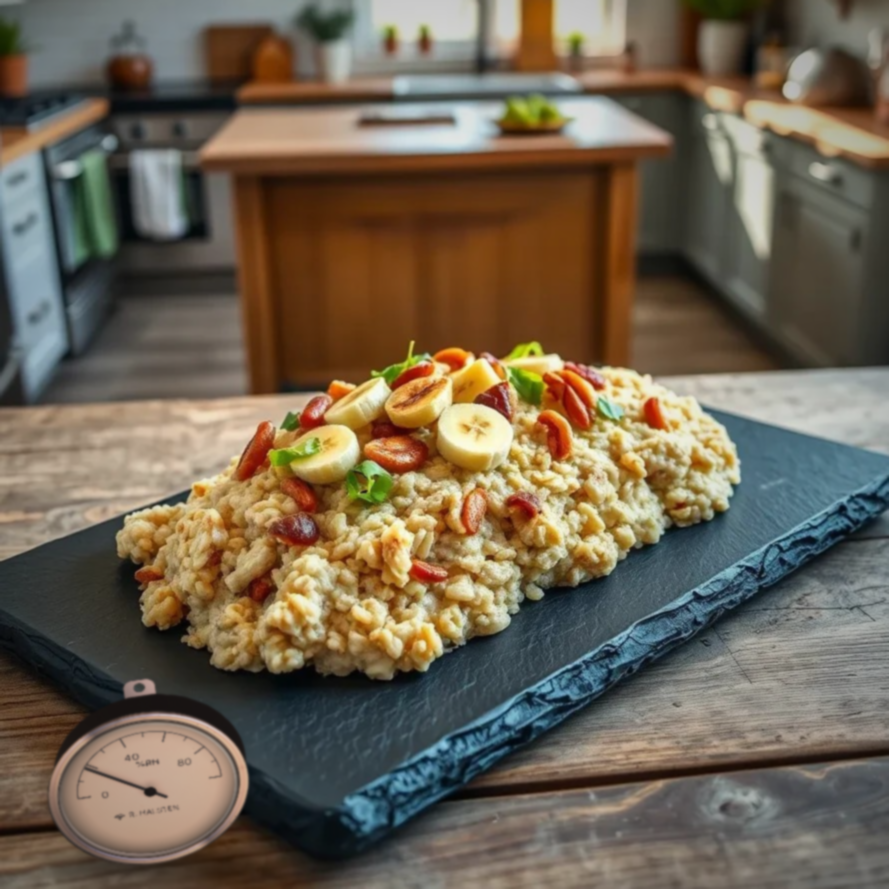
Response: 20
